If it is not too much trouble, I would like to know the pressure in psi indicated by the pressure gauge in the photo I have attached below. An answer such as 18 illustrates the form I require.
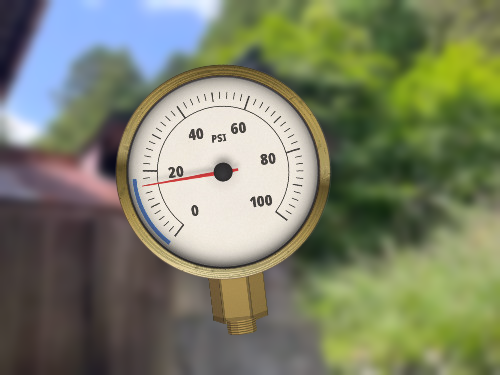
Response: 16
